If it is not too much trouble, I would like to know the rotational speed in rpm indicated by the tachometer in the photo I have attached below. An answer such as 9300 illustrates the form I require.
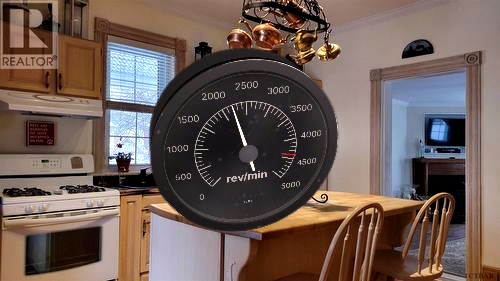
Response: 2200
